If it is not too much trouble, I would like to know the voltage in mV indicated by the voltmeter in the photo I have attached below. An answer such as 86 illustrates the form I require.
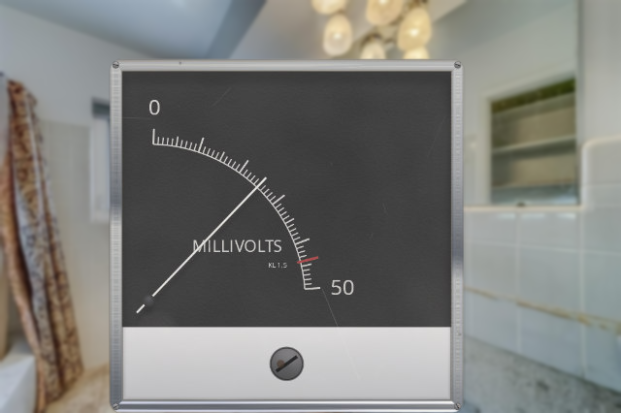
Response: 25
